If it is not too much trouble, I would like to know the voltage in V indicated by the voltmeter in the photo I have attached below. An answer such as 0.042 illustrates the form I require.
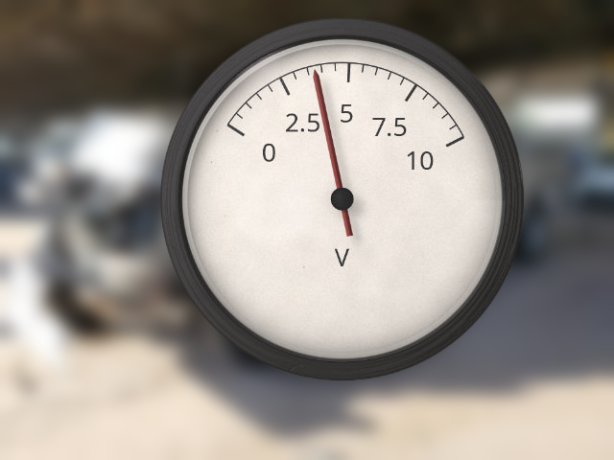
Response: 3.75
